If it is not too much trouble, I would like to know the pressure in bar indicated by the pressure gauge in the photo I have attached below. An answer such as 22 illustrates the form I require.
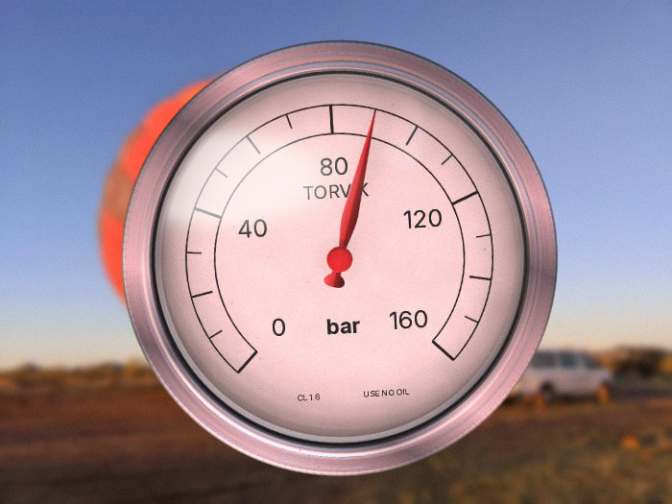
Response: 90
